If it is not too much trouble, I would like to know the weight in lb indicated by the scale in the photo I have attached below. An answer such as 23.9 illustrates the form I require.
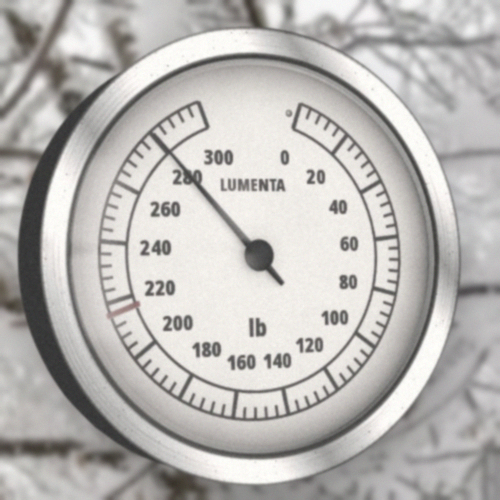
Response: 280
